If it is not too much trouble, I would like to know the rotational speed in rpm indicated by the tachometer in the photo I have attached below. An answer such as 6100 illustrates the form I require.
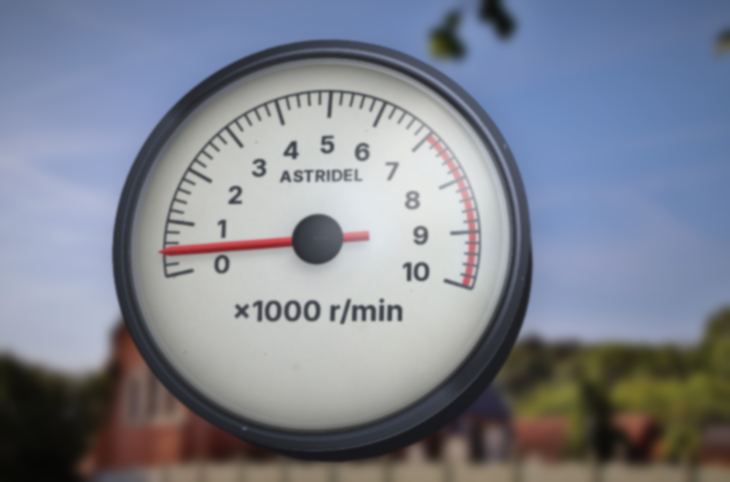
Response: 400
